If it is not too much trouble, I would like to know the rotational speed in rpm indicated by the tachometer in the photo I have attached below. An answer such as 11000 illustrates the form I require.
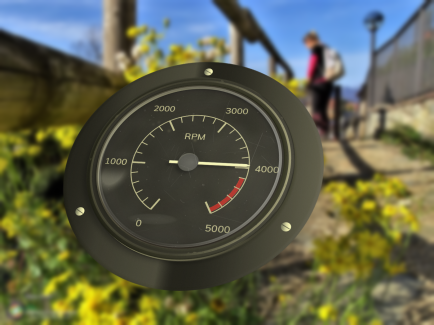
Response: 4000
